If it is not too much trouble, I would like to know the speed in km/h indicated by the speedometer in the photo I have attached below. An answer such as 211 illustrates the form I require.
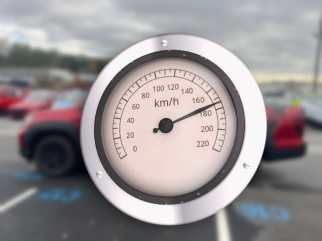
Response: 175
